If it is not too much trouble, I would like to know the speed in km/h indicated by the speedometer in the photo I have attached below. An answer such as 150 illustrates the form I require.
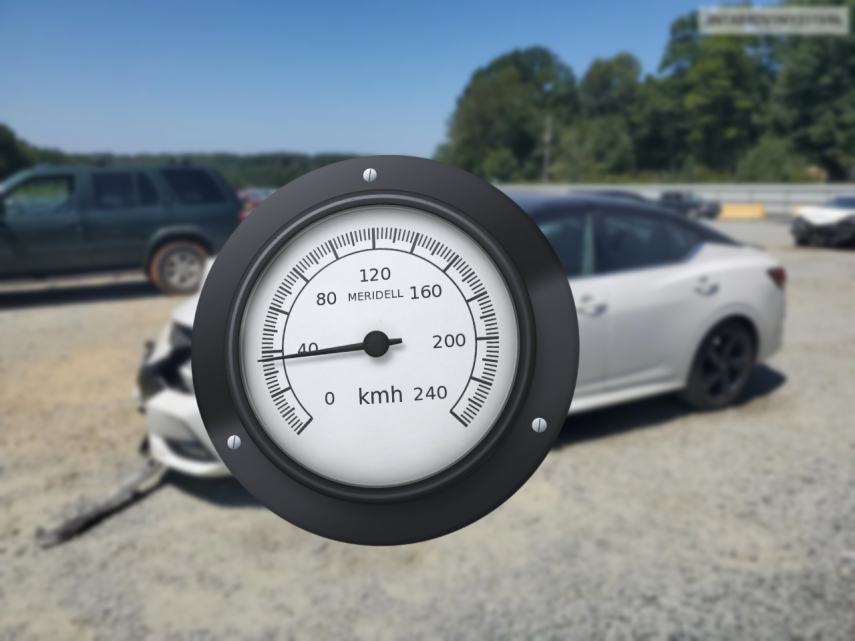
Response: 36
